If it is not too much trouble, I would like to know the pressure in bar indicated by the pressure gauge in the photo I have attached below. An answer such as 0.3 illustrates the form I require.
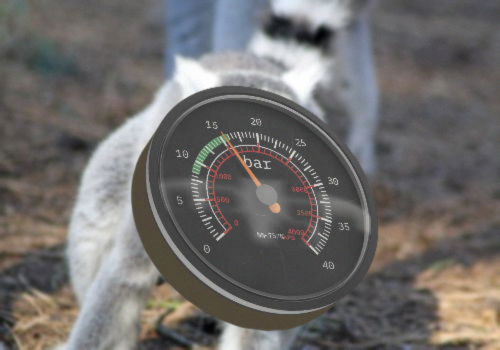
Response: 15
